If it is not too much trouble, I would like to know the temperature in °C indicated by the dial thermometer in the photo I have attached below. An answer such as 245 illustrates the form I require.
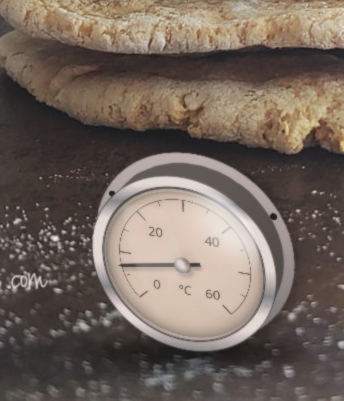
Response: 7.5
